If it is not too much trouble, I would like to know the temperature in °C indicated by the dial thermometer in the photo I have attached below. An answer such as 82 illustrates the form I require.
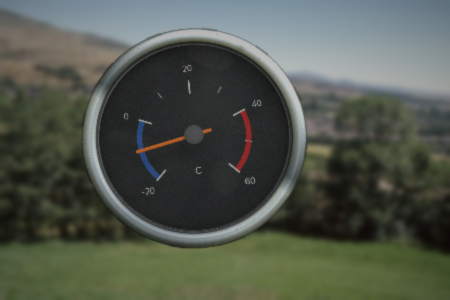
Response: -10
